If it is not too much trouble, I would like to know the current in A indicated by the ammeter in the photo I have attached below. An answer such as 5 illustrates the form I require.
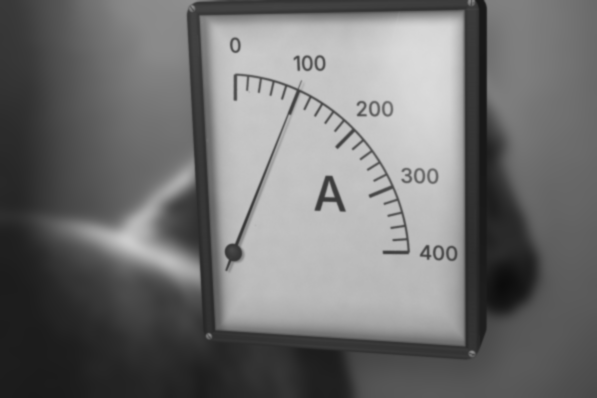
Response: 100
